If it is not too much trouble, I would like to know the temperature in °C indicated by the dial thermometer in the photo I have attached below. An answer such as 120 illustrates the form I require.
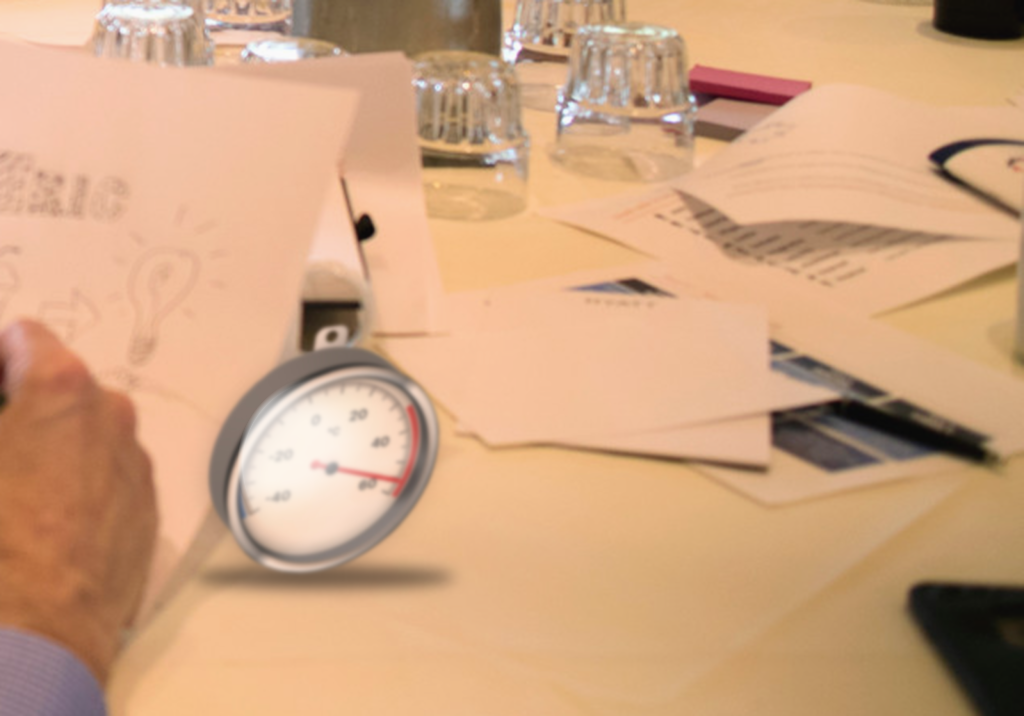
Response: 55
